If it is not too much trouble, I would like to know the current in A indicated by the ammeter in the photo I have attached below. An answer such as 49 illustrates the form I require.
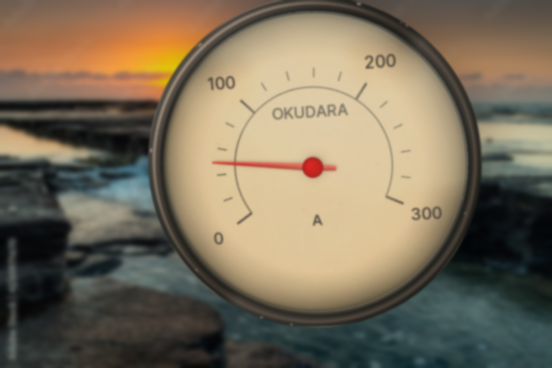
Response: 50
